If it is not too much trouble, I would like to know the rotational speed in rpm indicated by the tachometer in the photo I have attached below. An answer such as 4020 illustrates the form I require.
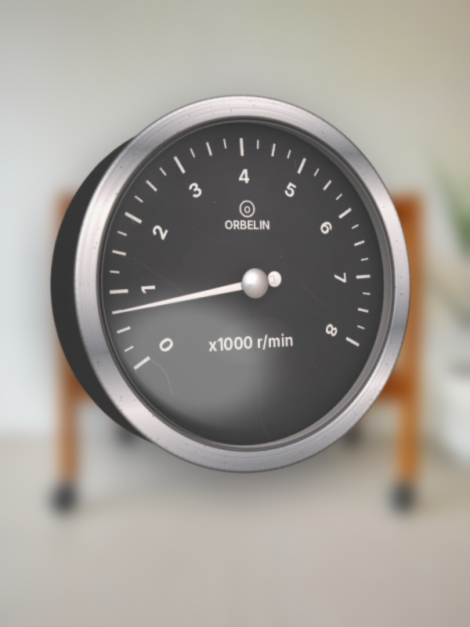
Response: 750
